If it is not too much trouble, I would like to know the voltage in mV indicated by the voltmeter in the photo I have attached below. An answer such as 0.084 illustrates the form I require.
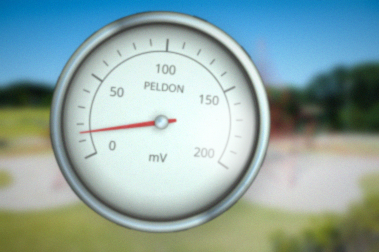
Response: 15
